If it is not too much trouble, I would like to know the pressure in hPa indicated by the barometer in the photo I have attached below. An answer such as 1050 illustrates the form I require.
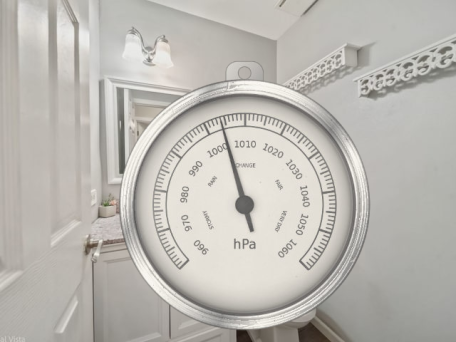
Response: 1004
